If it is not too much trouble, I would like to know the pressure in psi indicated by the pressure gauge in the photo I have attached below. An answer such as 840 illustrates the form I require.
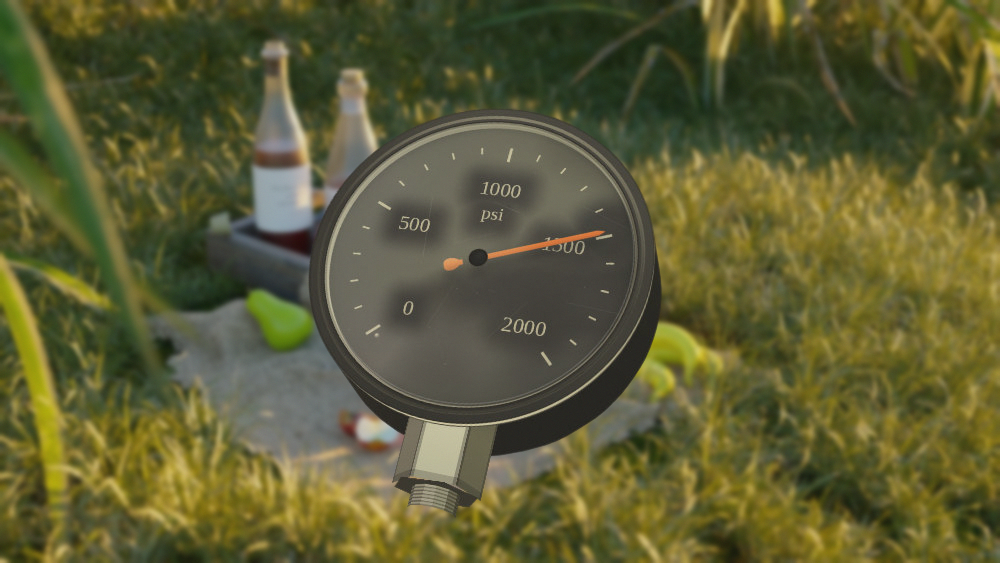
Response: 1500
